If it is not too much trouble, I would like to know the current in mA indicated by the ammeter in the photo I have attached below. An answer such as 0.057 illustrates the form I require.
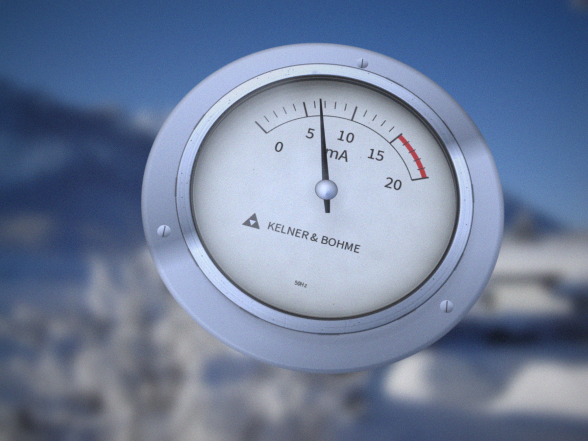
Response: 6.5
